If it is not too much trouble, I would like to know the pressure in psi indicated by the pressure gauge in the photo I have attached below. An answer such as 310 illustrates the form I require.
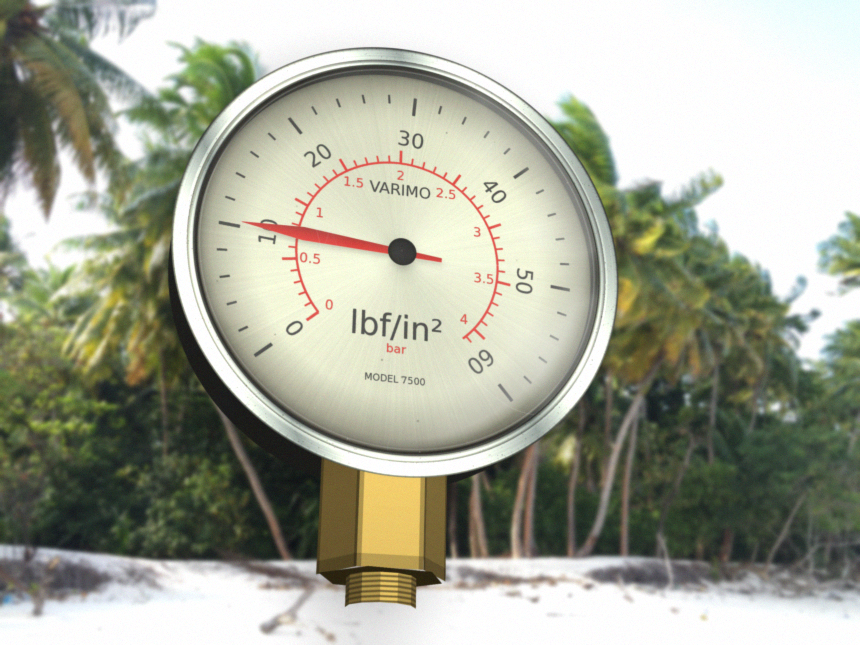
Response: 10
